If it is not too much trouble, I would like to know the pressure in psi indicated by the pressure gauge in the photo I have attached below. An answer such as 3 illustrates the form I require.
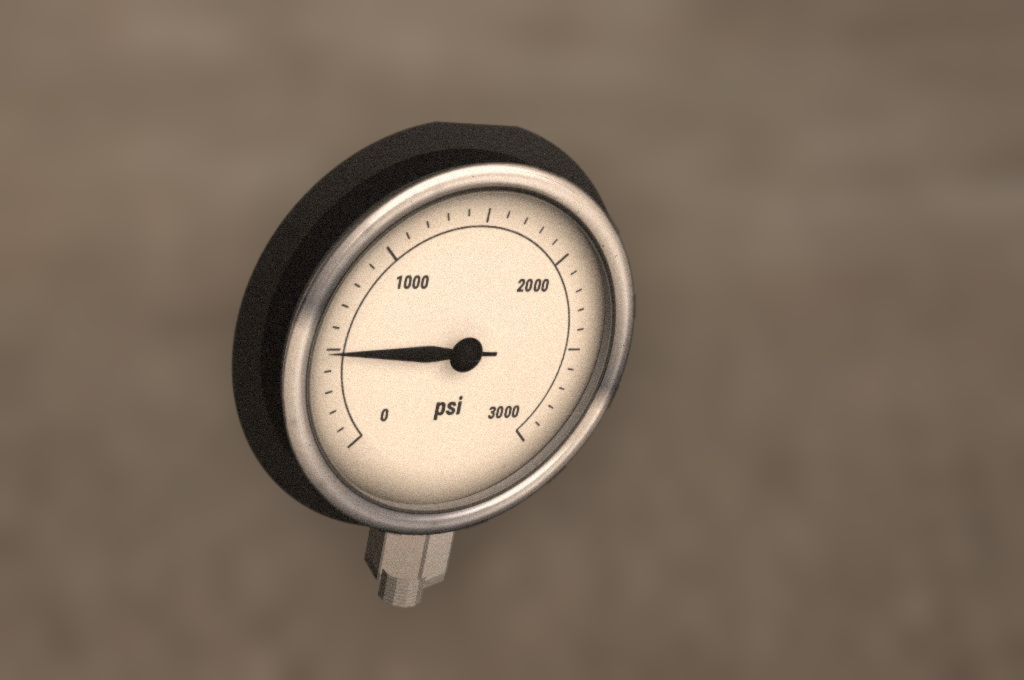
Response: 500
